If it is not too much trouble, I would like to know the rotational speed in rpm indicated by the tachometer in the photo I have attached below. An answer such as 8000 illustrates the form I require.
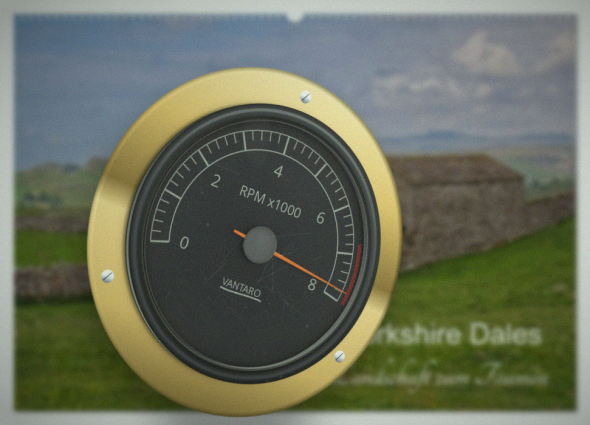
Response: 7800
